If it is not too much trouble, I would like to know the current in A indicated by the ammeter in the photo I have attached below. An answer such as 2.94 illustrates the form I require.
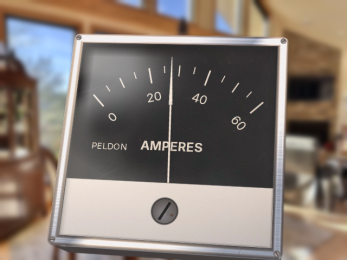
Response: 27.5
